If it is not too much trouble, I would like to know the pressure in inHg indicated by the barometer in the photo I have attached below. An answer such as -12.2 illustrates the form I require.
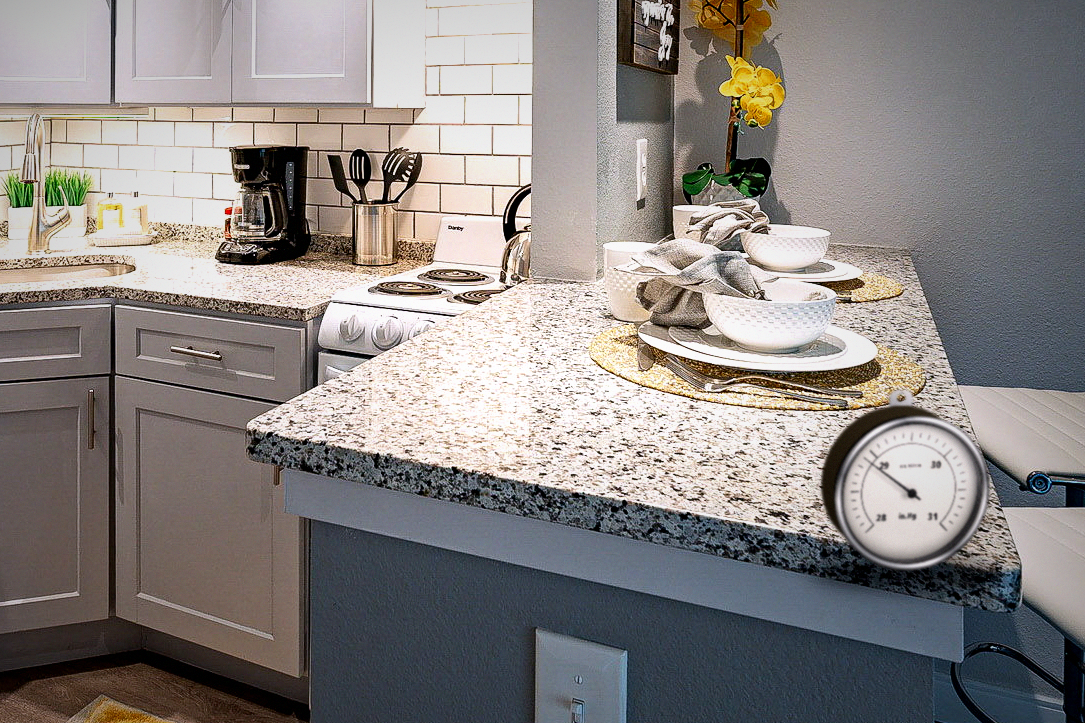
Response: 28.9
